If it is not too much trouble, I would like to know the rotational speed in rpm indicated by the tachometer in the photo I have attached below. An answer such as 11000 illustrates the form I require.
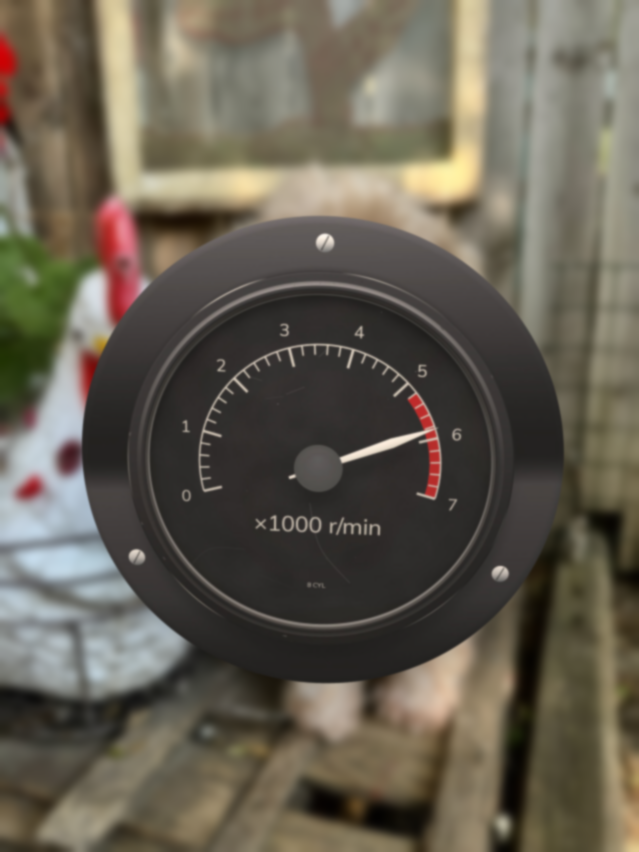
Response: 5800
